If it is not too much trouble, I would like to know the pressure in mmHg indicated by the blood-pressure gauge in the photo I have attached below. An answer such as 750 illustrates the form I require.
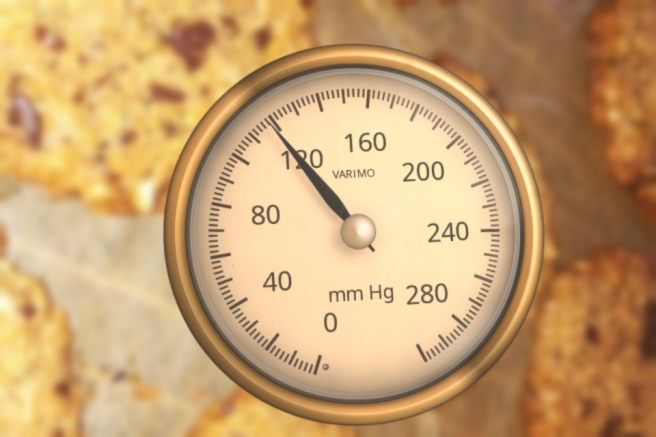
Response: 118
